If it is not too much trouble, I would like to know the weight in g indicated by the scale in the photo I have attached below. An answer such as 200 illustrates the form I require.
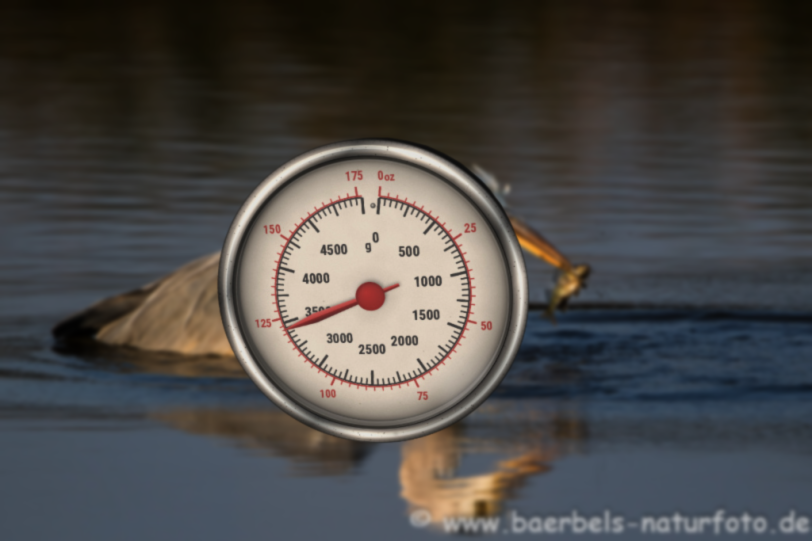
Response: 3450
